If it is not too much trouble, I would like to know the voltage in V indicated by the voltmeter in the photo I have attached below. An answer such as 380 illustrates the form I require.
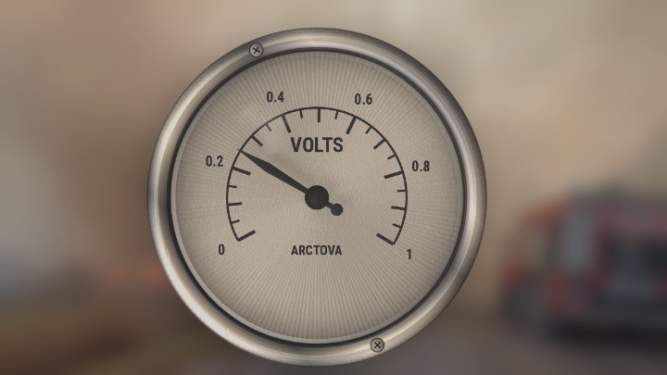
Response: 0.25
